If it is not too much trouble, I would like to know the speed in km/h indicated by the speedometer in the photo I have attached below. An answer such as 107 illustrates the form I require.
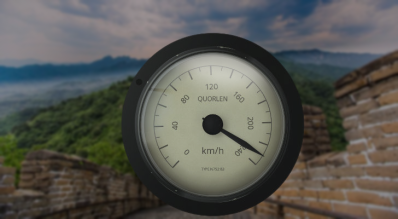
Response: 230
